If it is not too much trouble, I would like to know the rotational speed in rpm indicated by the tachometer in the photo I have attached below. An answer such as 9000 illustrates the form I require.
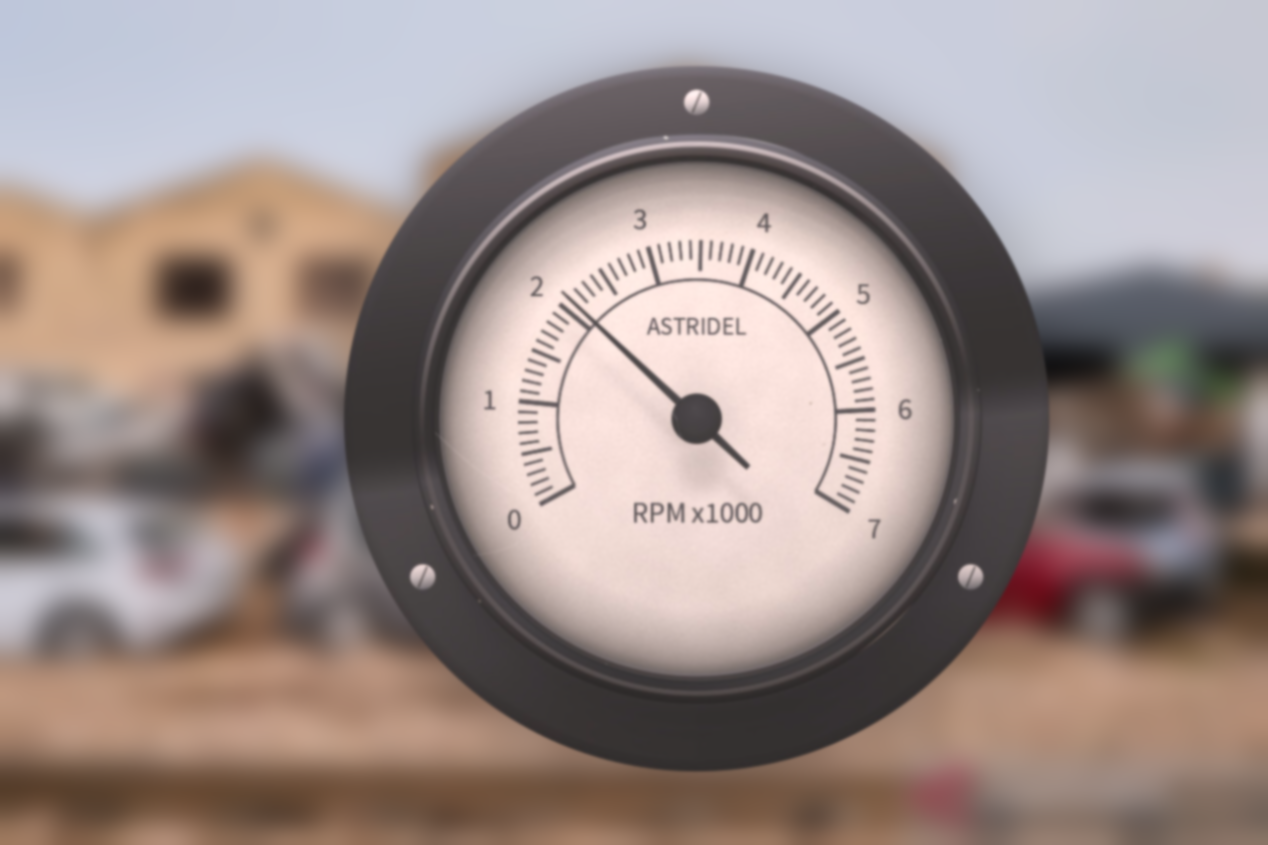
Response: 2100
